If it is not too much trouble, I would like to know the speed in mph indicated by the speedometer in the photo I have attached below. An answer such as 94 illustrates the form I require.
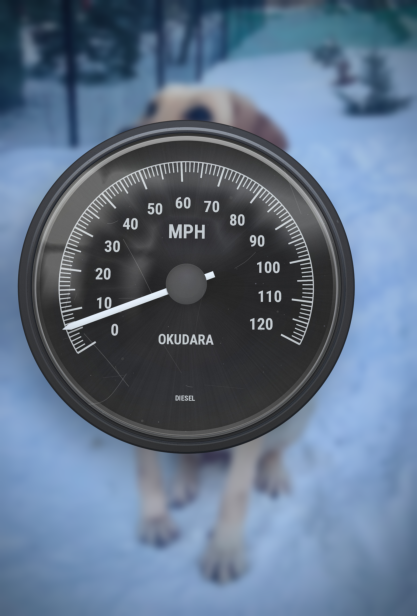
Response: 6
